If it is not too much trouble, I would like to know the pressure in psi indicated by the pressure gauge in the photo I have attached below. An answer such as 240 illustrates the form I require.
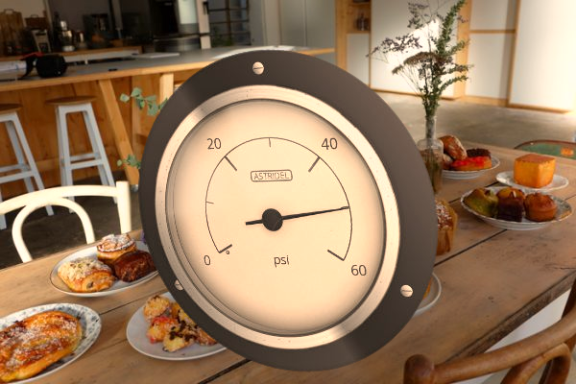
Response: 50
